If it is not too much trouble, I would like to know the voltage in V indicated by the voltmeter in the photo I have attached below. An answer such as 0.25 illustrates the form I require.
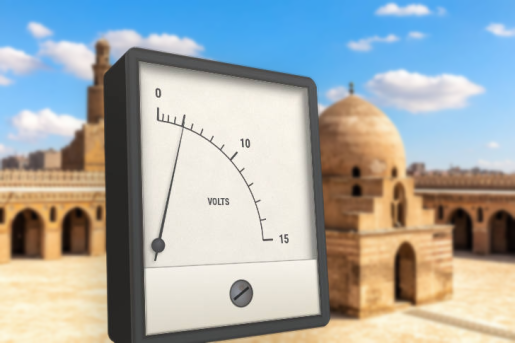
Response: 5
